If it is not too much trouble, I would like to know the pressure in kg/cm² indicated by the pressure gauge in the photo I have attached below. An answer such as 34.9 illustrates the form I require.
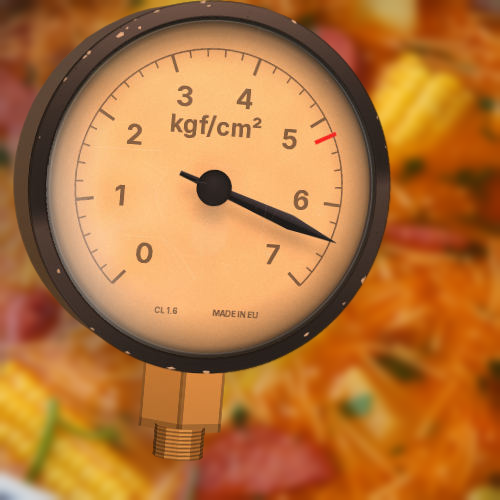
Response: 6.4
